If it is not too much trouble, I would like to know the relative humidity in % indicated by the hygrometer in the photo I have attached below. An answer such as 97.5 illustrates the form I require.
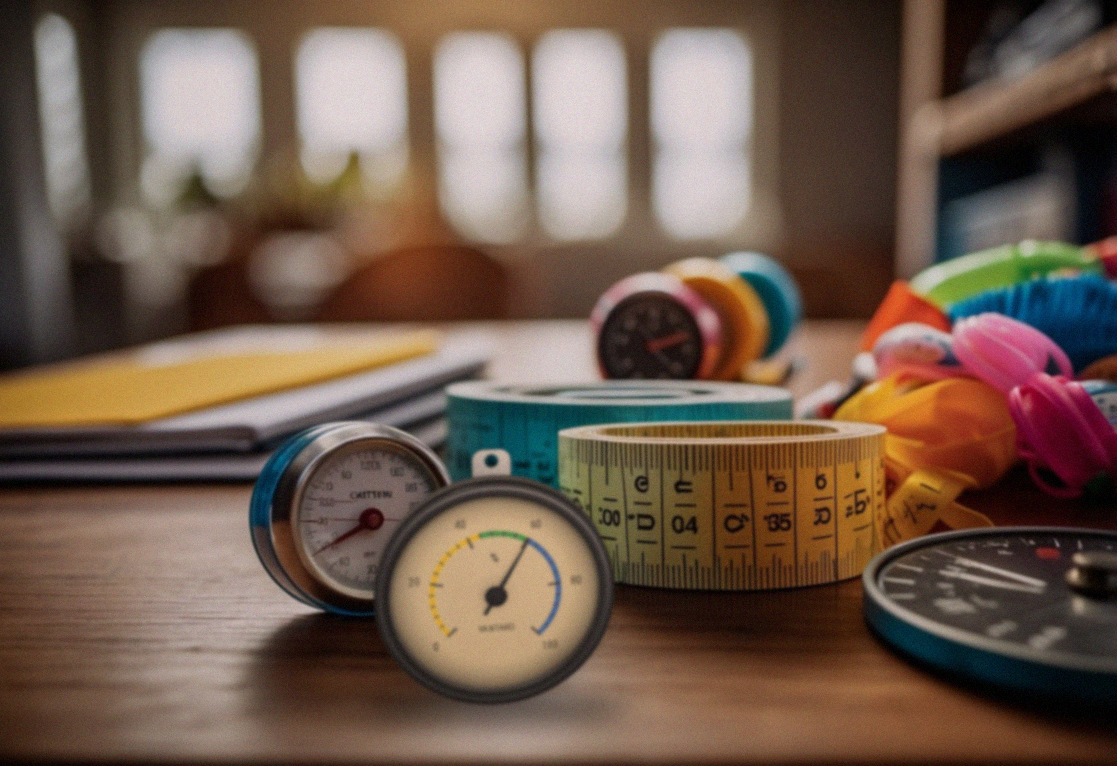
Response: 60
